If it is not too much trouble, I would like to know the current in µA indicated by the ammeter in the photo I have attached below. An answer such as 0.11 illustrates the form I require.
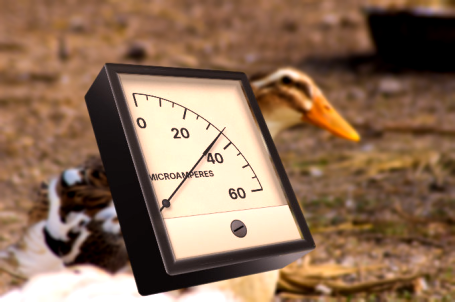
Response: 35
